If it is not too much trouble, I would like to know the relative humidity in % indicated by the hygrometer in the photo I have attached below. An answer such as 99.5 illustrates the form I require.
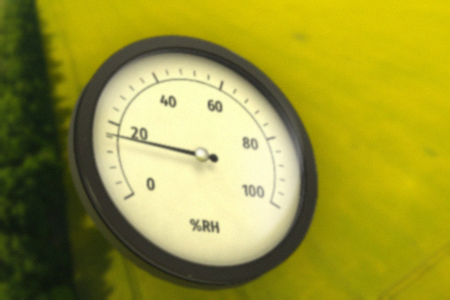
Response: 16
